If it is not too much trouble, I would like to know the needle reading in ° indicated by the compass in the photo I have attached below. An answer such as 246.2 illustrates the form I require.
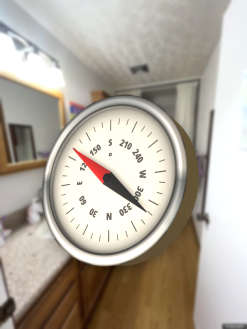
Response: 130
